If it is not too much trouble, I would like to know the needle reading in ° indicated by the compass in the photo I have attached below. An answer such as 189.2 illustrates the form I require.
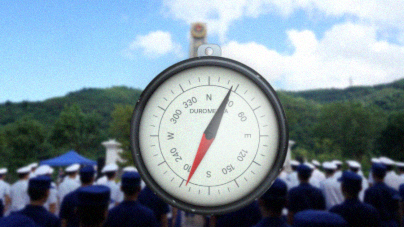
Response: 205
